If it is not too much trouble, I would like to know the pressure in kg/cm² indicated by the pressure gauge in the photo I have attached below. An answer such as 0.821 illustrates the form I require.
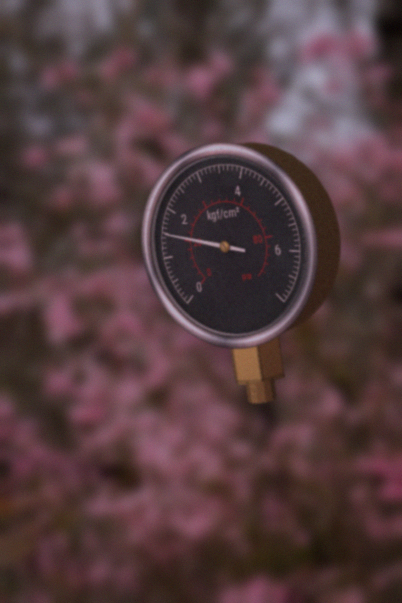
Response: 1.5
